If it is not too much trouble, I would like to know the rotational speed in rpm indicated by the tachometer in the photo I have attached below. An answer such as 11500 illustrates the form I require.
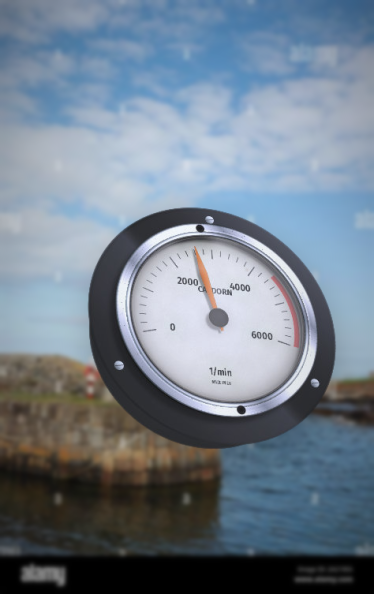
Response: 2600
